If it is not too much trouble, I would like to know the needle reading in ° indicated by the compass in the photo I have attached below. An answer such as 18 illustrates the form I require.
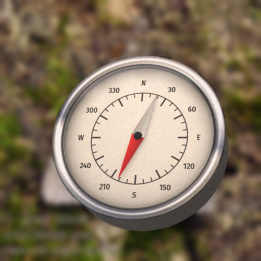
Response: 200
